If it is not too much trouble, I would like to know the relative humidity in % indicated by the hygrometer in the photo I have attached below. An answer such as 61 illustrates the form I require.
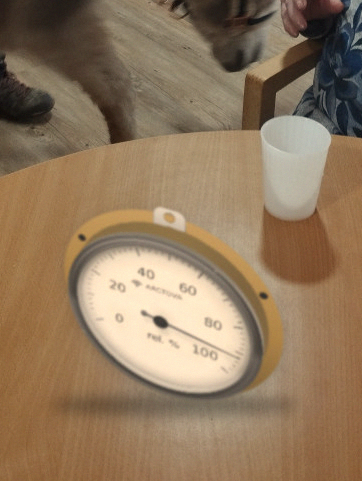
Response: 90
